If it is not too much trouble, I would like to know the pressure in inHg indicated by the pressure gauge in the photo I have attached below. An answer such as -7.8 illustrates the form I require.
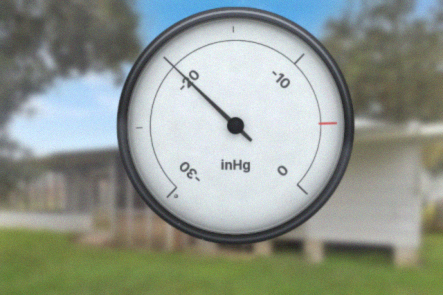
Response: -20
